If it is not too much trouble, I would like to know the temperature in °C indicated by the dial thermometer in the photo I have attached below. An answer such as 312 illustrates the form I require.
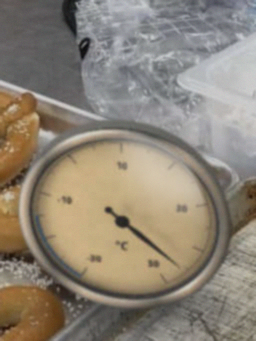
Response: 45
